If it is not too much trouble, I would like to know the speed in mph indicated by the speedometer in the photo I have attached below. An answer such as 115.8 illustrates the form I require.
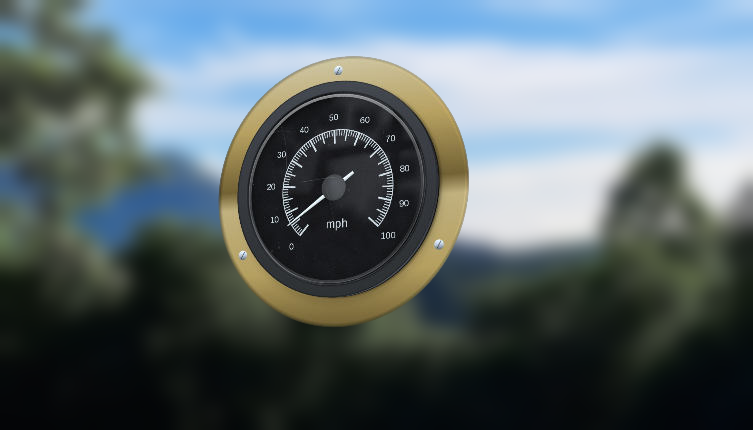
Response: 5
